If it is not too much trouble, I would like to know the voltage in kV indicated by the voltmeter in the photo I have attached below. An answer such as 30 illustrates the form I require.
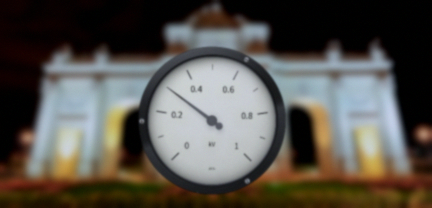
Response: 0.3
